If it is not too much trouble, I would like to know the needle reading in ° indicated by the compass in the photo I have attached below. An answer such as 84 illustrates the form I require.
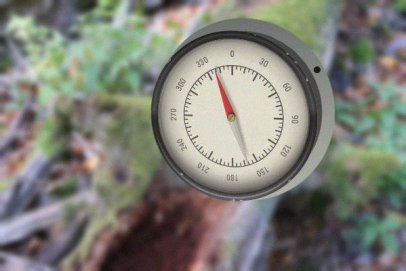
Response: 340
